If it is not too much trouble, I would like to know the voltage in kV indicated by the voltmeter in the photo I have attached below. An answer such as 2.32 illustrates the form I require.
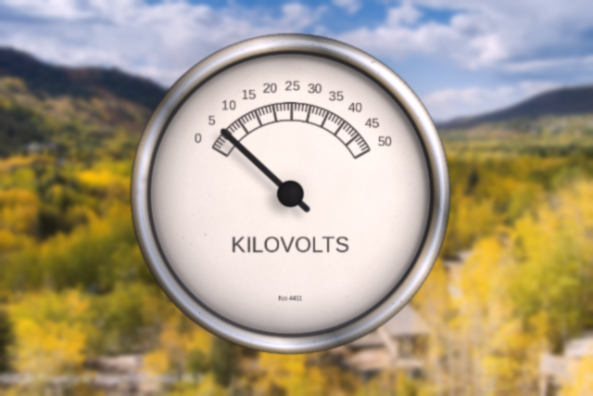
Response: 5
